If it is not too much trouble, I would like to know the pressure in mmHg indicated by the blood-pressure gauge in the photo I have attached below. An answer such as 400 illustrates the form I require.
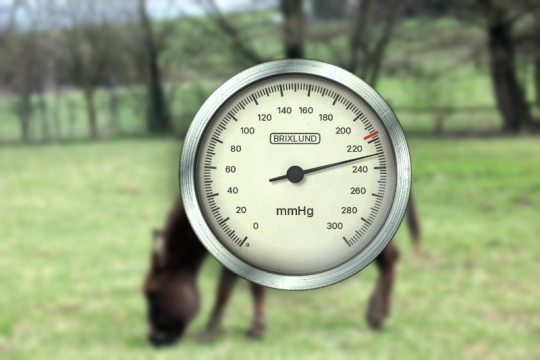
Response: 230
